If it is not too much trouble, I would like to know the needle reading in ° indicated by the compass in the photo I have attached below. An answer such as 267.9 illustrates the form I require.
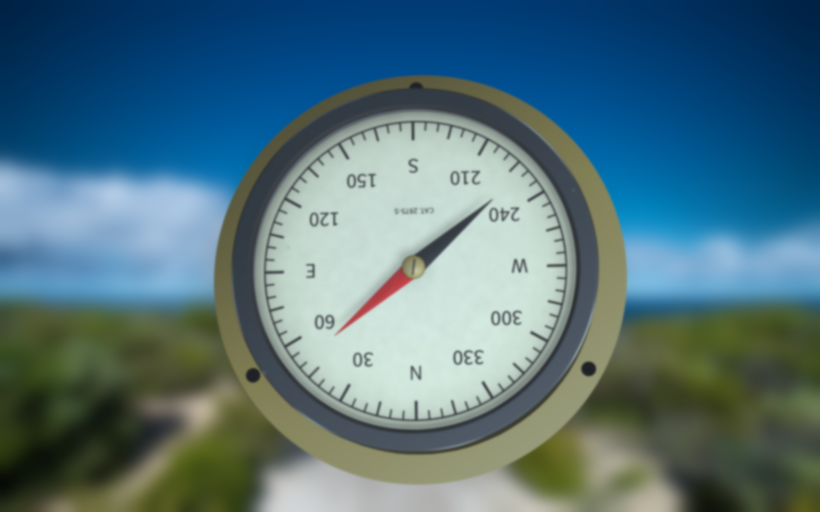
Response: 50
